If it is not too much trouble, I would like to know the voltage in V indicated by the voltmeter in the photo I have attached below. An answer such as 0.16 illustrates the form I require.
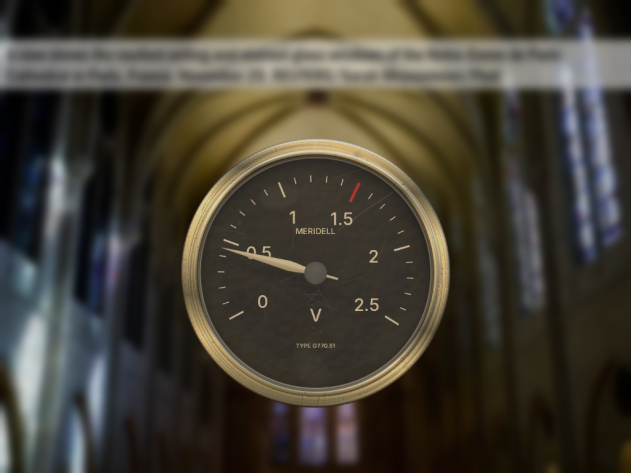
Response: 0.45
